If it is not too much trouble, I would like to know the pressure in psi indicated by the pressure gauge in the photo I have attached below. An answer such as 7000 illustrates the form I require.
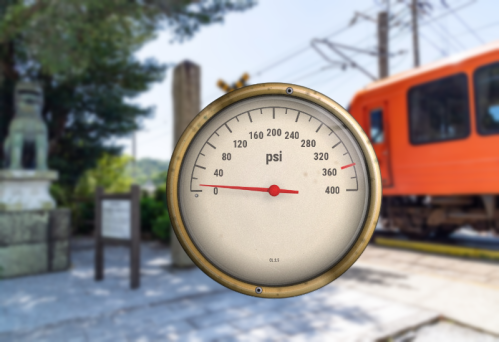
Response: 10
